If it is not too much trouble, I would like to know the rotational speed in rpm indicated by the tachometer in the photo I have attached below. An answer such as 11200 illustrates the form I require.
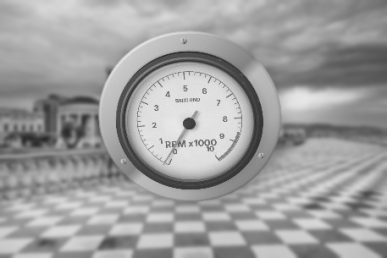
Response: 200
